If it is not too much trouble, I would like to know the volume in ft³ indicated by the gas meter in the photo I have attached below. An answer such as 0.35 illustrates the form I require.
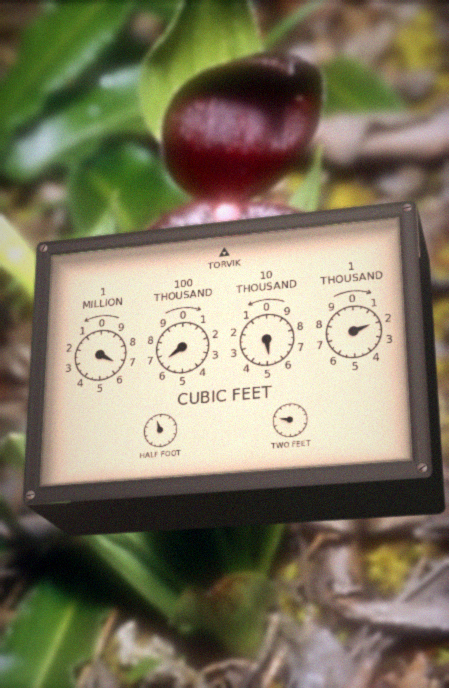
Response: 665200
